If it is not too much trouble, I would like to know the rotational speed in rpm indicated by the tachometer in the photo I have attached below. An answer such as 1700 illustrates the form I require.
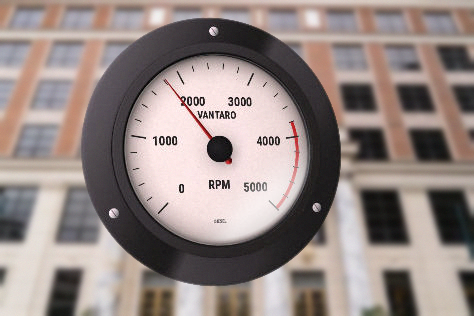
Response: 1800
